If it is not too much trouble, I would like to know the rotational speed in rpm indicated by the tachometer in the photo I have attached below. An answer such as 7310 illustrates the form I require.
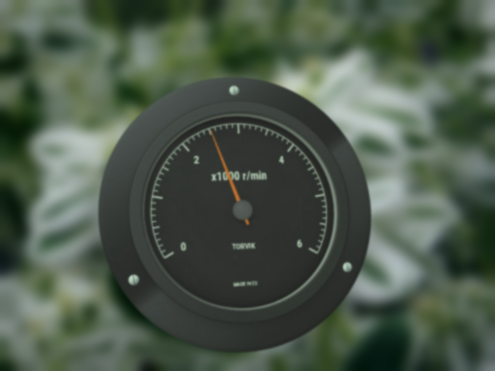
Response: 2500
